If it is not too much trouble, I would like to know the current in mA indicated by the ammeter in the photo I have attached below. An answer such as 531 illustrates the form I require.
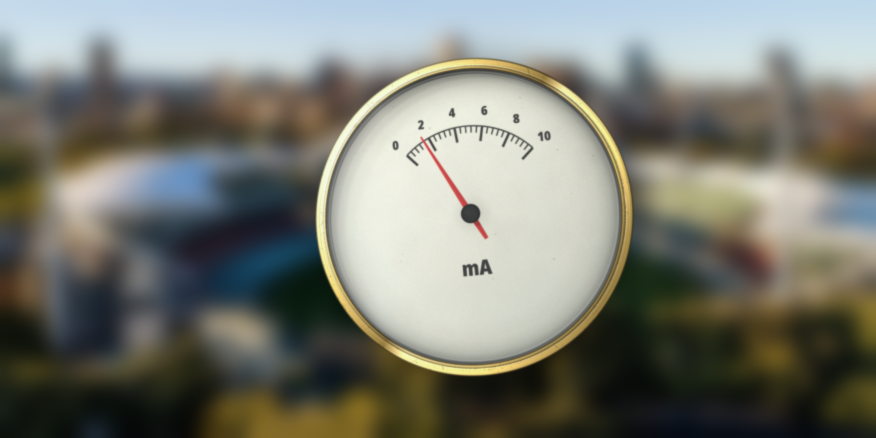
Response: 1.6
